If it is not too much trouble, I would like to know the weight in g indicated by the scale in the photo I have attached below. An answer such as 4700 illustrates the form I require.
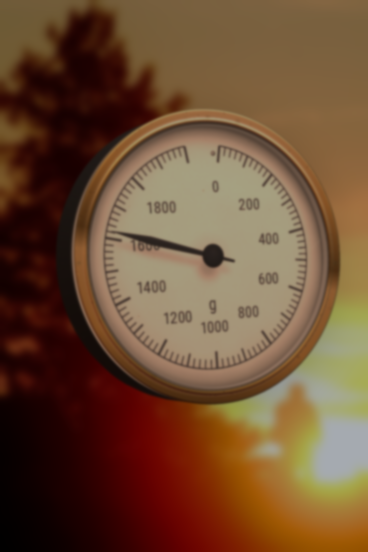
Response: 1620
